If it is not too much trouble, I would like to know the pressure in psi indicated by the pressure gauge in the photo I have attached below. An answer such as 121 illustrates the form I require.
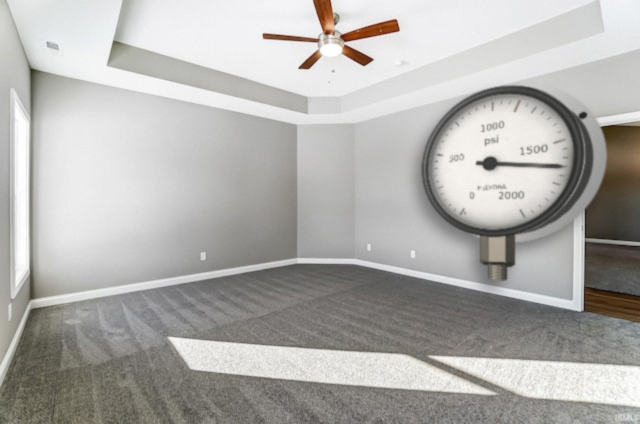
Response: 1650
